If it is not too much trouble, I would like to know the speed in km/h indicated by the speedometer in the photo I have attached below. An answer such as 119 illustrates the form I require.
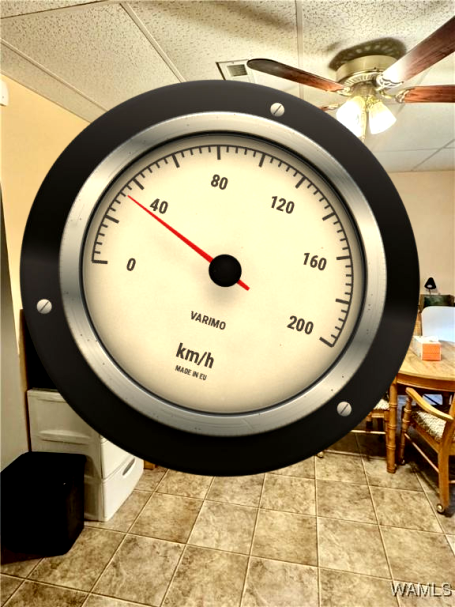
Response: 32
